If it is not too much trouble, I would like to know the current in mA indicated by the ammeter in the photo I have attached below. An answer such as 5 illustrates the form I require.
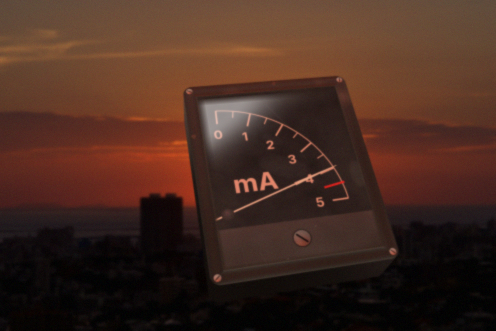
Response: 4
